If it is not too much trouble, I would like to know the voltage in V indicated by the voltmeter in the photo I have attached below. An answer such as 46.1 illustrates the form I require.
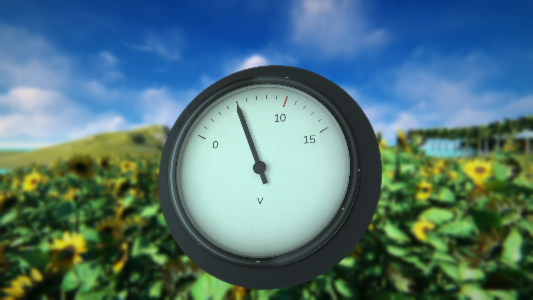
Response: 5
